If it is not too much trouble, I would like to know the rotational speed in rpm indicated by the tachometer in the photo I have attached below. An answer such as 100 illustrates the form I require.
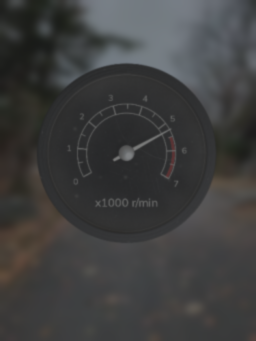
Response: 5250
